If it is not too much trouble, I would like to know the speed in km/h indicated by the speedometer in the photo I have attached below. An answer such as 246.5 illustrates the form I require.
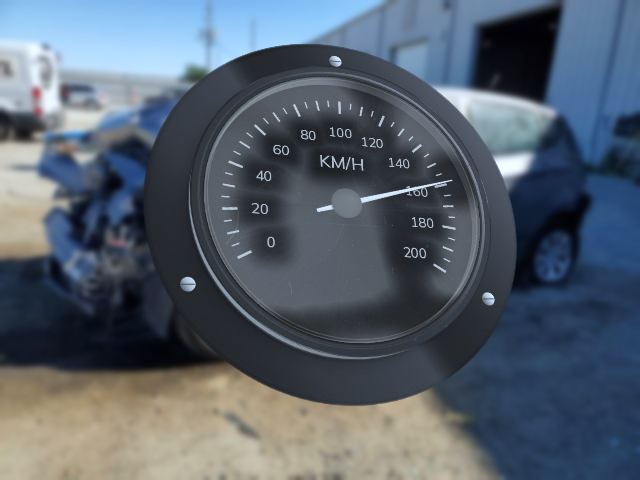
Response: 160
